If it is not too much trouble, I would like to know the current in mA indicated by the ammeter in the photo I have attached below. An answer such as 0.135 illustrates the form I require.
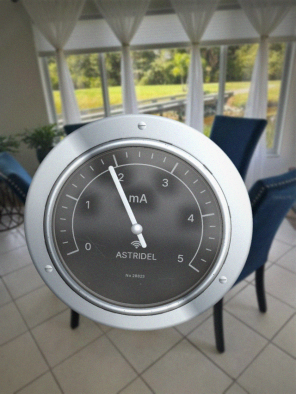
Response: 1.9
